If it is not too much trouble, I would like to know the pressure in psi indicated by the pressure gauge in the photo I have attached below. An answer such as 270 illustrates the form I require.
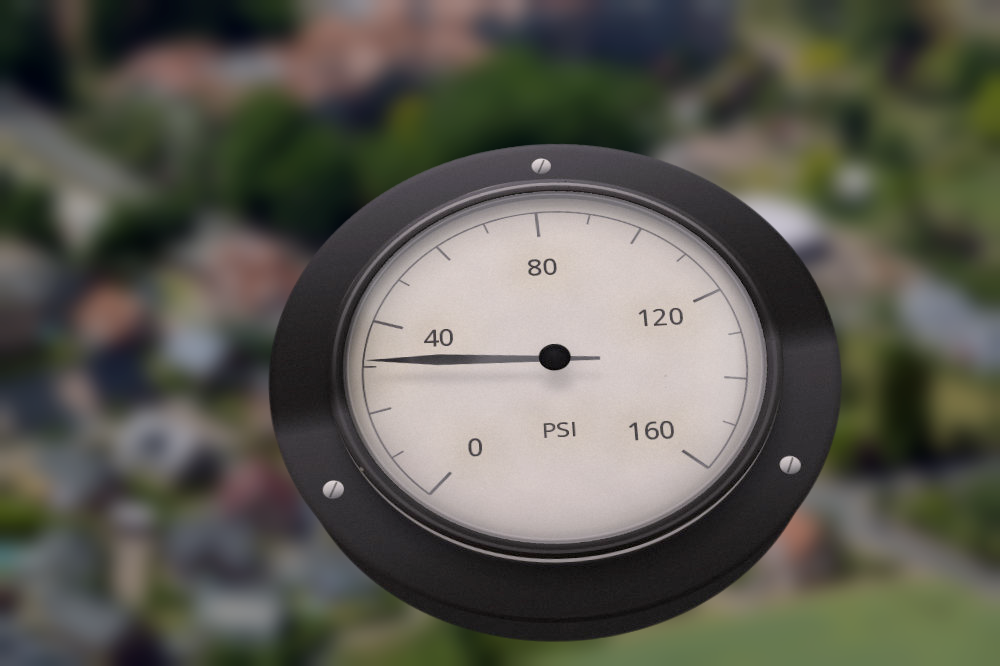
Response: 30
